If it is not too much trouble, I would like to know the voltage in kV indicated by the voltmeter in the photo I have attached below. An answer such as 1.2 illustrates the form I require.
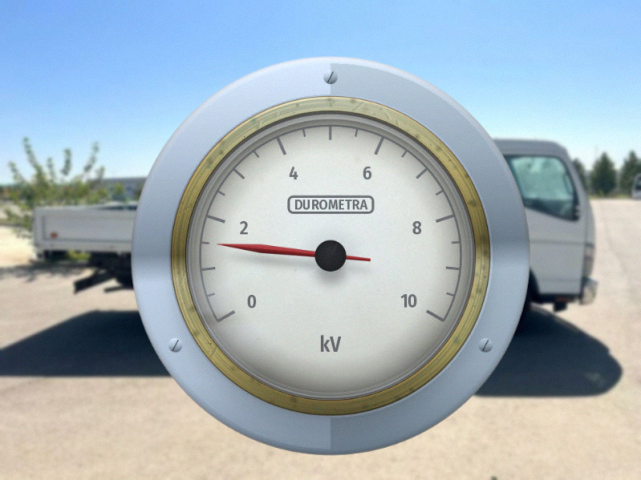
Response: 1.5
